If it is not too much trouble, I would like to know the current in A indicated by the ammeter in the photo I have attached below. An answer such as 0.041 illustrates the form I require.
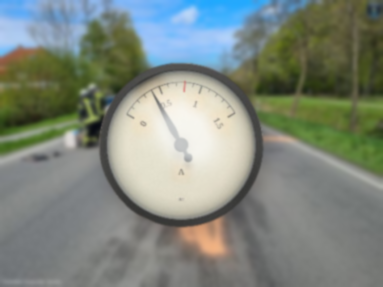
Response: 0.4
